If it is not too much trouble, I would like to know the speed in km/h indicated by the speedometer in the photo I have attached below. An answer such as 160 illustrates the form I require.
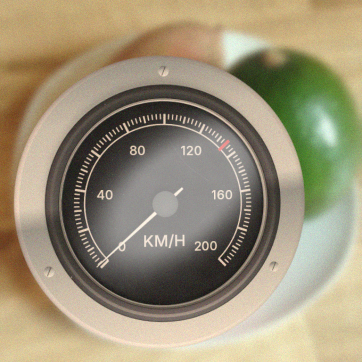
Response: 2
